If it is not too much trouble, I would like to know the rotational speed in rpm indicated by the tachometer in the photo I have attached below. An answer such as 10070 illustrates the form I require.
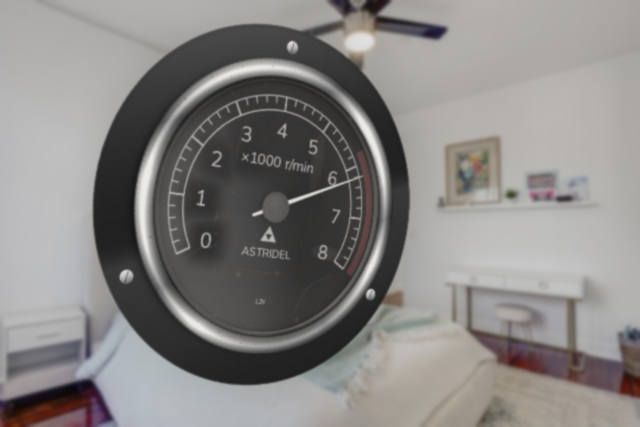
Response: 6200
